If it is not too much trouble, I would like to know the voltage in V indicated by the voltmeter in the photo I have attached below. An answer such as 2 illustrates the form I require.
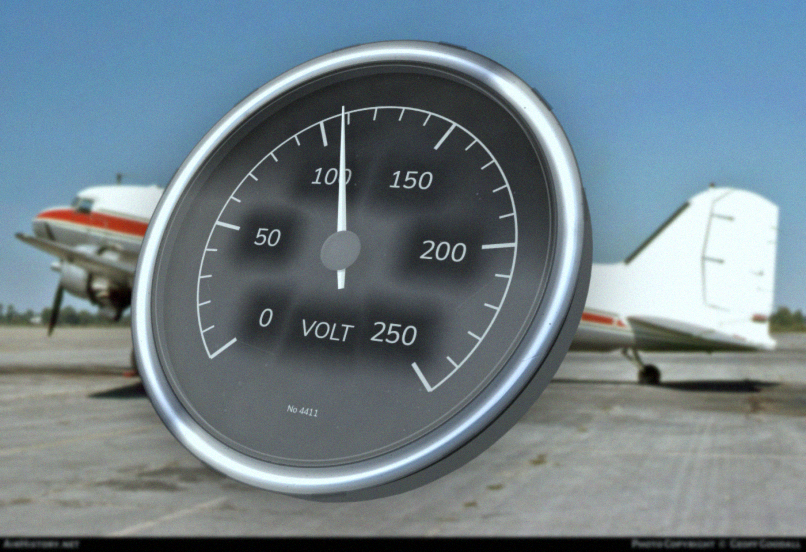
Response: 110
